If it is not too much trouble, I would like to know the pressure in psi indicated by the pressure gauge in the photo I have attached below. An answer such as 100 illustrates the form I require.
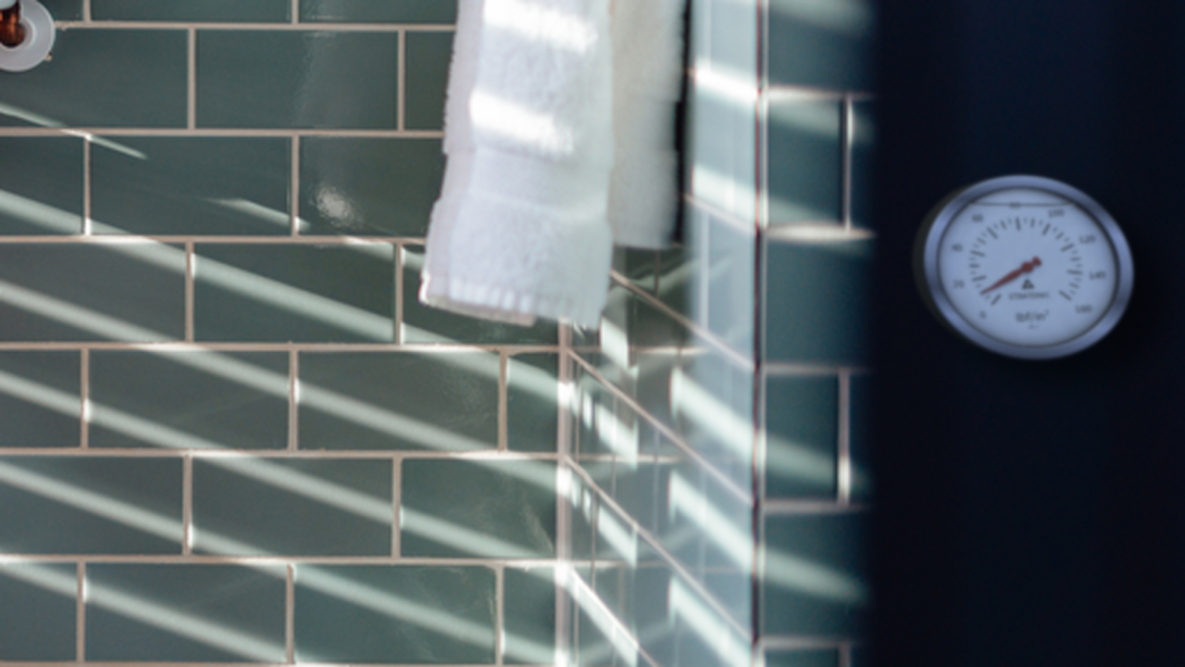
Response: 10
